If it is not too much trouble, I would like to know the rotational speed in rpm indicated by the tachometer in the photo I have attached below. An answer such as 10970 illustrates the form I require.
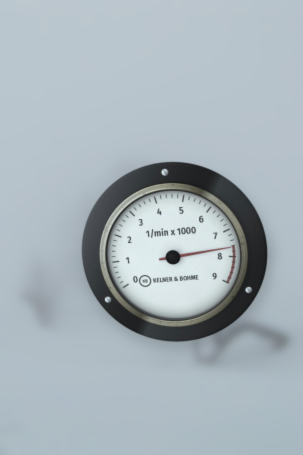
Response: 7600
